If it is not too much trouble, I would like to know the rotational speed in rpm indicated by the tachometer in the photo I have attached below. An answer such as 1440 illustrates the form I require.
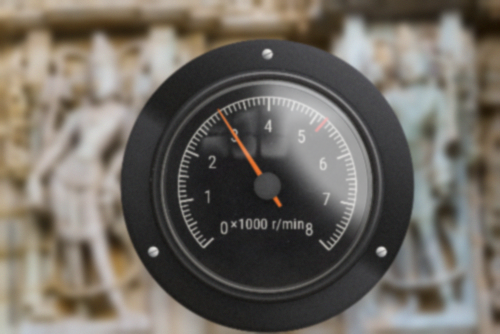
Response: 3000
